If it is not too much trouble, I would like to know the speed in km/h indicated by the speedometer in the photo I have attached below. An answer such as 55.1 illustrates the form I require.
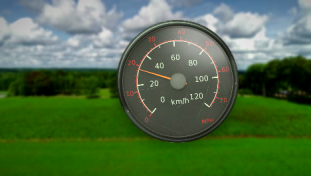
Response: 30
